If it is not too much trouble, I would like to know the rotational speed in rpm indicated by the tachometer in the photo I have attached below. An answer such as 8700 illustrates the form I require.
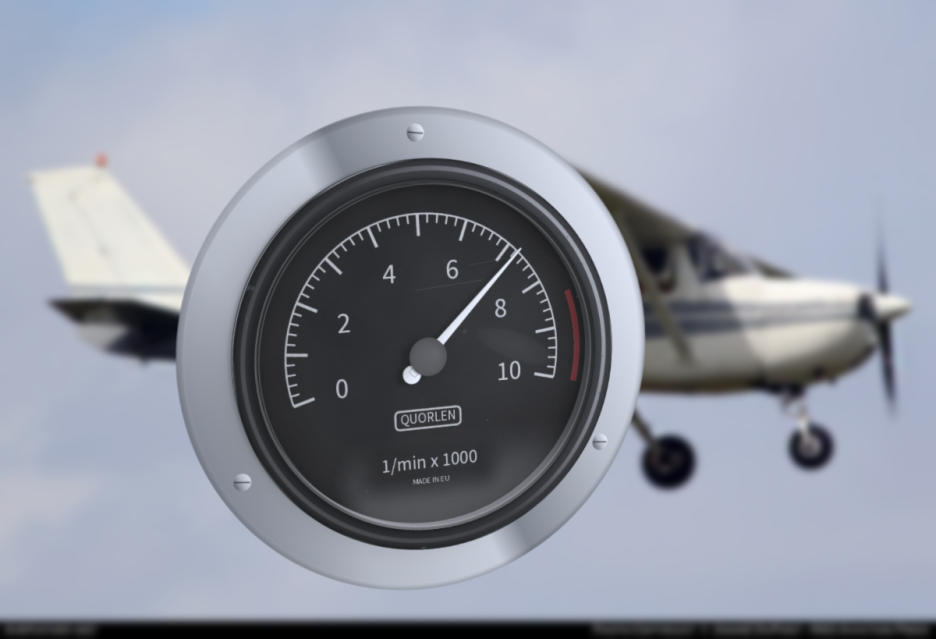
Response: 7200
